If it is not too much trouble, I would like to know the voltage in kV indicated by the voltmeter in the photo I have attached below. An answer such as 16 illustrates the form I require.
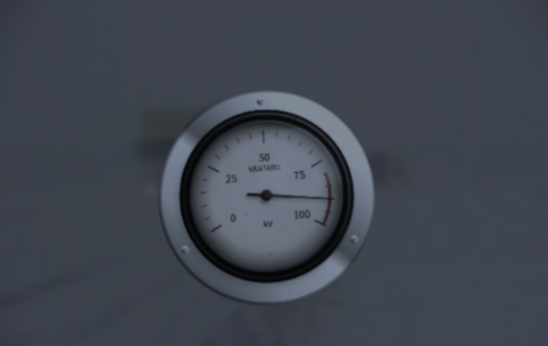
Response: 90
